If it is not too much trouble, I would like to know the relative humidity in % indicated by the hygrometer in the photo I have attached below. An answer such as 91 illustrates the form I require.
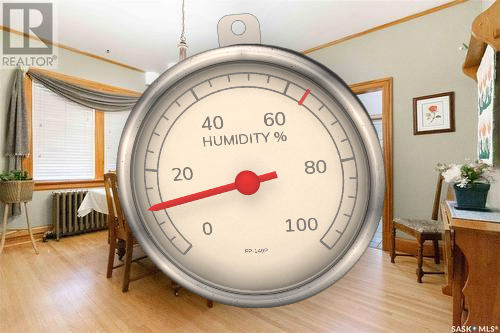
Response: 12
